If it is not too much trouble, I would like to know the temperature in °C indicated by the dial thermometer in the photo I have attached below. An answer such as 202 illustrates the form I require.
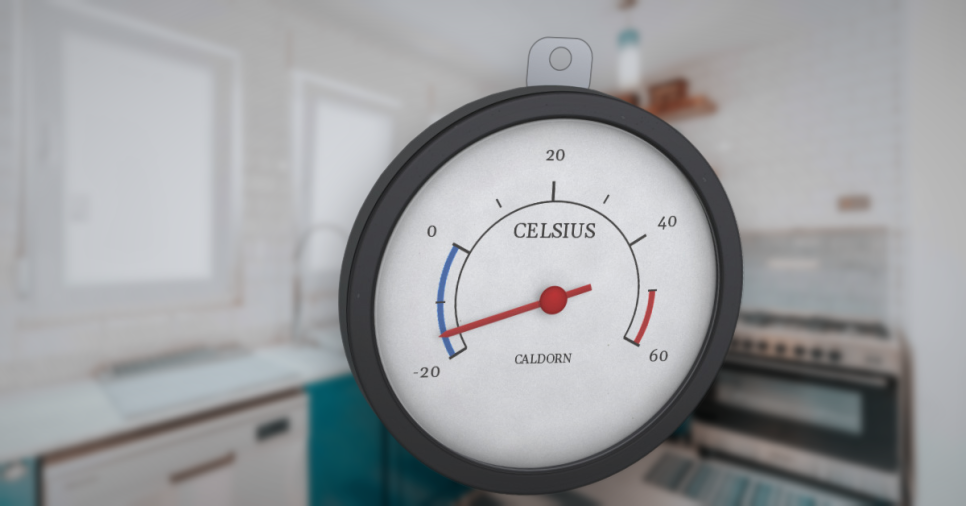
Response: -15
